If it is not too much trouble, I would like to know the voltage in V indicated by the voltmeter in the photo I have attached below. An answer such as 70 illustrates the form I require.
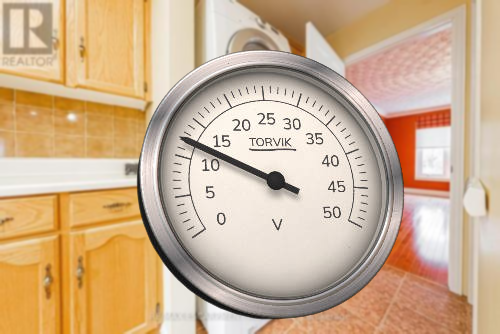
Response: 12
